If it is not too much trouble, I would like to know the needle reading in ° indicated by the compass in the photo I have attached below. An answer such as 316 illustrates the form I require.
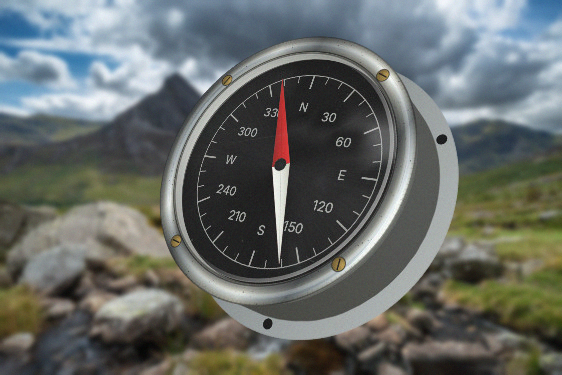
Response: 340
